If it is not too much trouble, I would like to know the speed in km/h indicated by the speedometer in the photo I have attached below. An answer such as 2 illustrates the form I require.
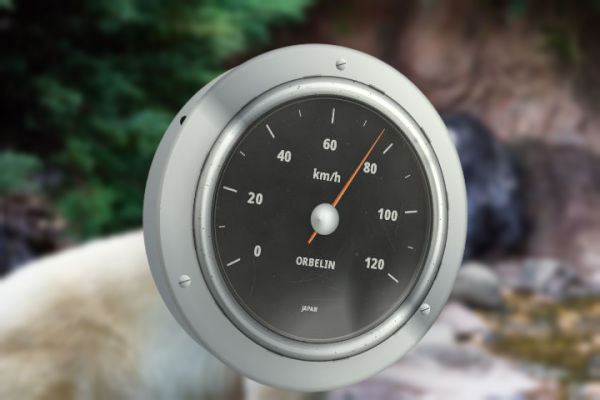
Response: 75
